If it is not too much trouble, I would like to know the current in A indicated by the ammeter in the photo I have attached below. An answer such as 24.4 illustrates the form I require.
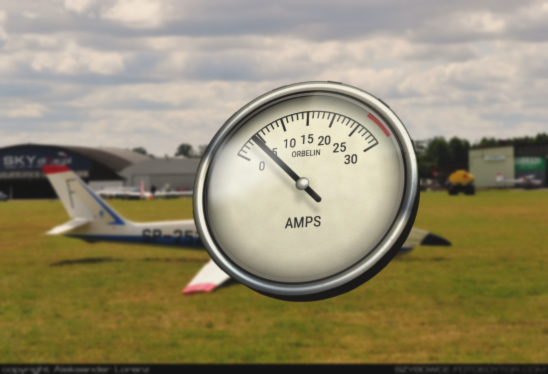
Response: 4
